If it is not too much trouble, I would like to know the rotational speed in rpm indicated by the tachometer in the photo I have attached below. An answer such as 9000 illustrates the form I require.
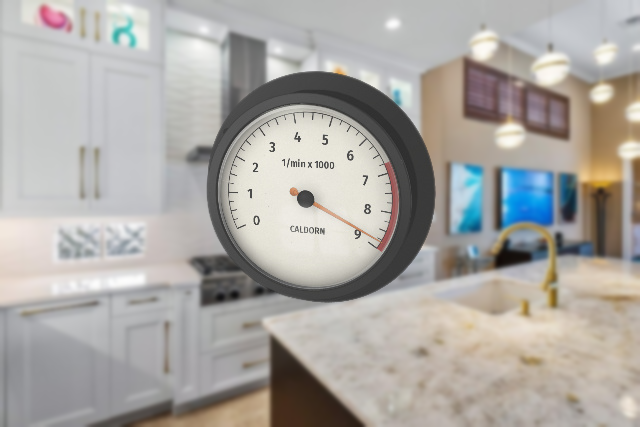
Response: 8750
